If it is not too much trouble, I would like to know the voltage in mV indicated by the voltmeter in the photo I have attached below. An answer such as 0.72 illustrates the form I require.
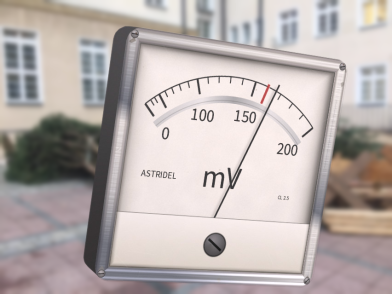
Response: 165
